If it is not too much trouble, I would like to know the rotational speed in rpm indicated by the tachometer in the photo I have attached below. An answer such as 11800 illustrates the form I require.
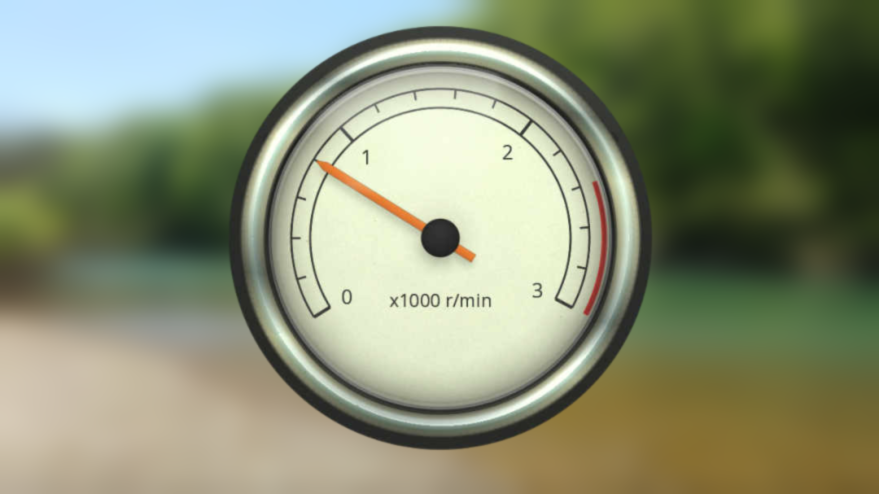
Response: 800
